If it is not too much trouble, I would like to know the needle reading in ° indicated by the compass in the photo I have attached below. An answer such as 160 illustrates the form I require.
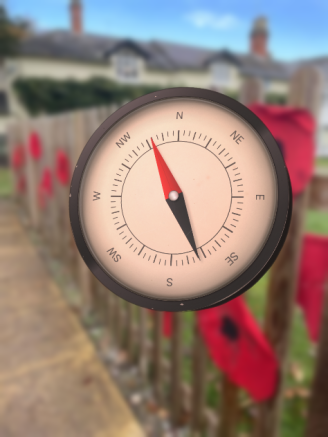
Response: 335
